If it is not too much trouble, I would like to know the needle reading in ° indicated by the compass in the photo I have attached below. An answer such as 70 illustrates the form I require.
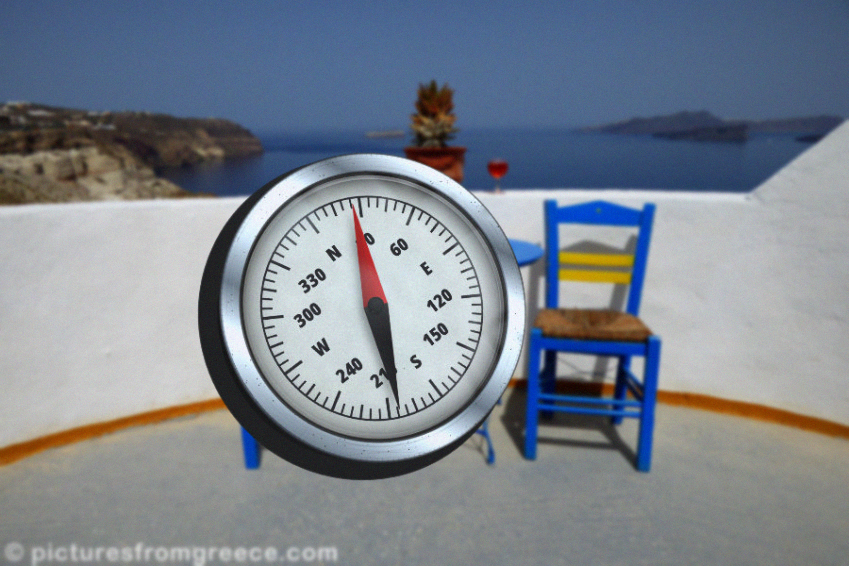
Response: 25
